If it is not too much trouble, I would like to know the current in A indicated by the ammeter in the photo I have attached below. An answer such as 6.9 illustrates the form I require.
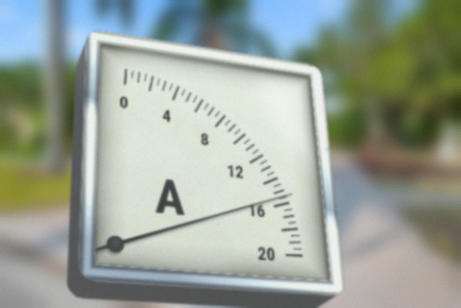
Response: 15.5
